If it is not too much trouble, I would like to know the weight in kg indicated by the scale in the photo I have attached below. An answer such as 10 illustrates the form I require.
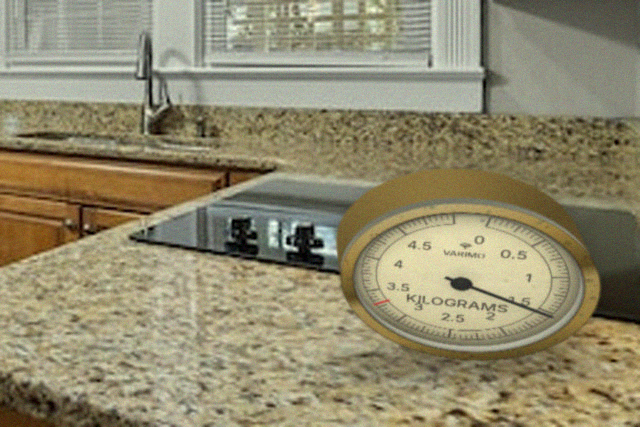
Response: 1.5
